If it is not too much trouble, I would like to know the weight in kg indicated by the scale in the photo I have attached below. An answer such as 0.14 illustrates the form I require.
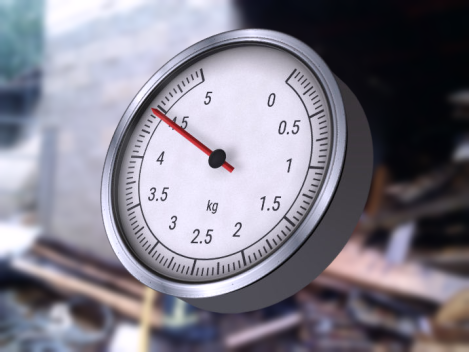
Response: 4.45
